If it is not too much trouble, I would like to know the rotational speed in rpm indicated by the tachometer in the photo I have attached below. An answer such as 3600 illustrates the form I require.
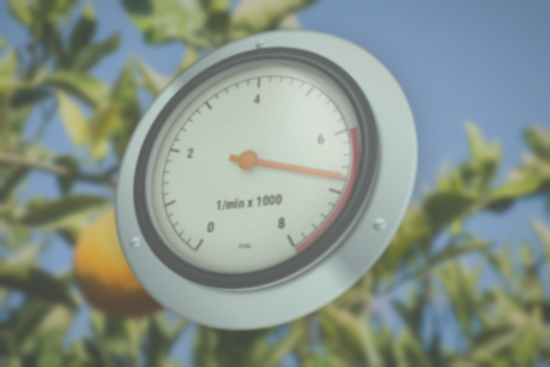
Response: 6800
